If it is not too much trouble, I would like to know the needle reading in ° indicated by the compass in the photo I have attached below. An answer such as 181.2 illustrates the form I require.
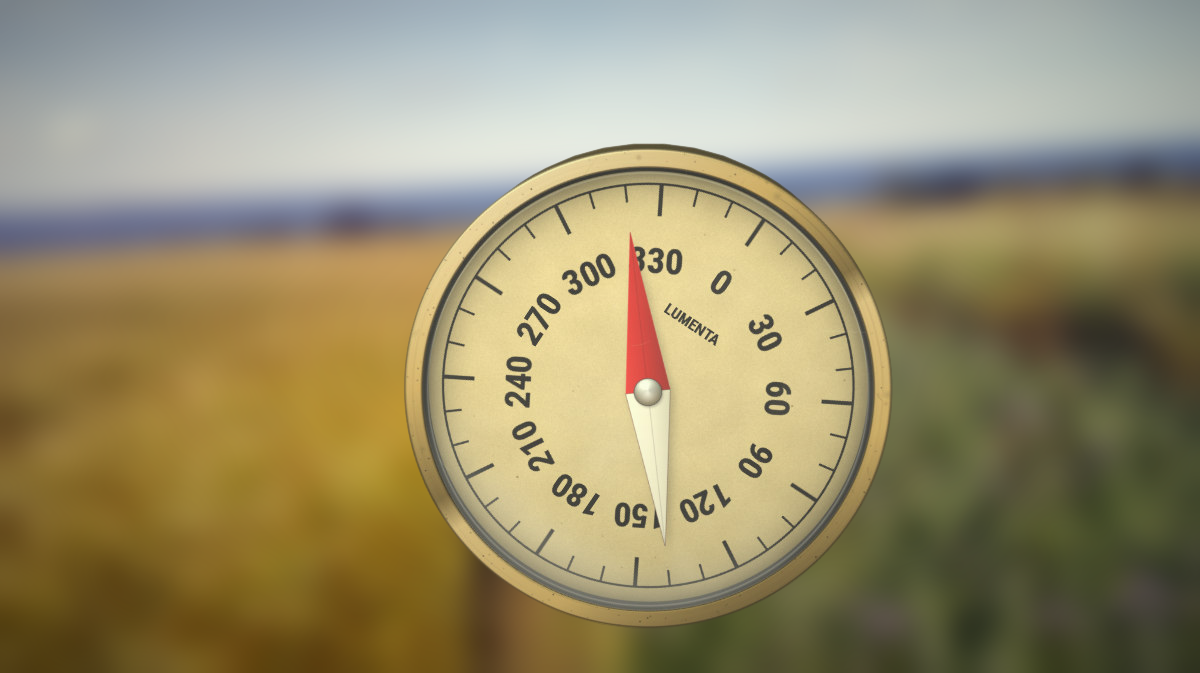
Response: 320
